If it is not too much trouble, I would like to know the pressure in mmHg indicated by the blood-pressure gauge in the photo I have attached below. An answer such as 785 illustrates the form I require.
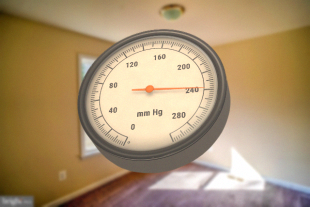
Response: 240
